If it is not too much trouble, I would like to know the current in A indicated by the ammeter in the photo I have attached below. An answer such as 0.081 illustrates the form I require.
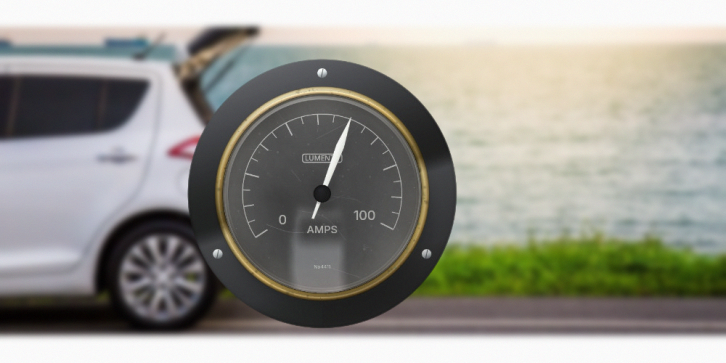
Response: 60
